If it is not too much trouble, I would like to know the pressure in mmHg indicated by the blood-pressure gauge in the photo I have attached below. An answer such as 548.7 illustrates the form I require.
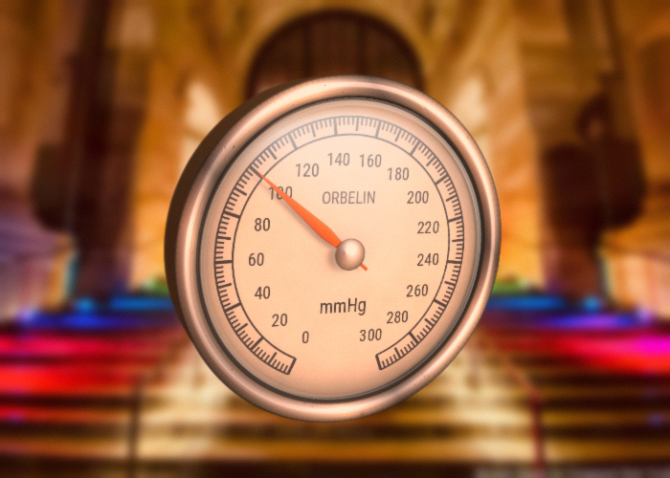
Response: 100
